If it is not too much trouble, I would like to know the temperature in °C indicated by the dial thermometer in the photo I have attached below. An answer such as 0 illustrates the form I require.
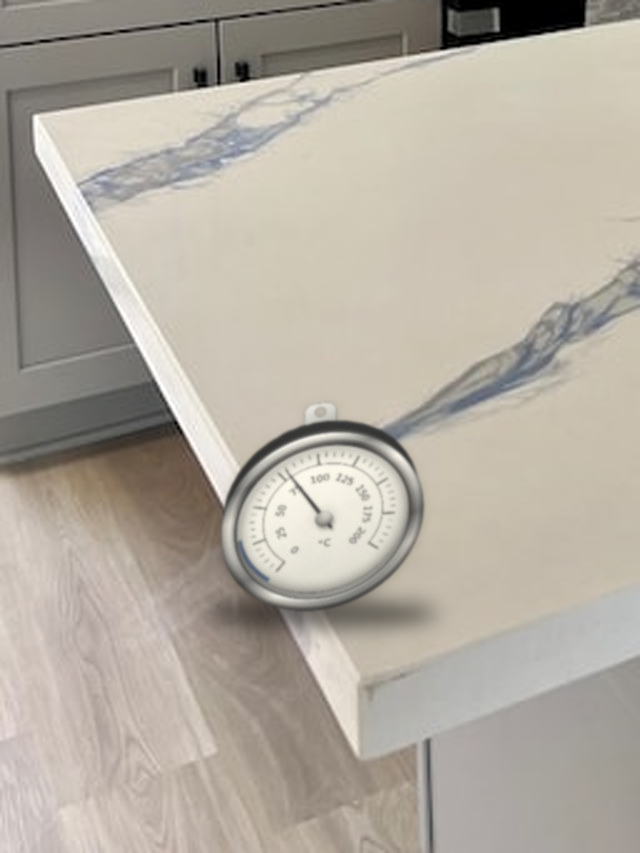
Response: 80
